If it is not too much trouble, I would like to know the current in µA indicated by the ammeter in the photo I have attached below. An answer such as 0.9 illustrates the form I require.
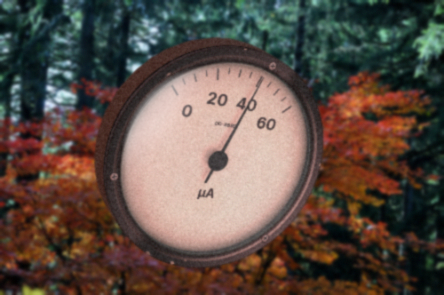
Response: 40
